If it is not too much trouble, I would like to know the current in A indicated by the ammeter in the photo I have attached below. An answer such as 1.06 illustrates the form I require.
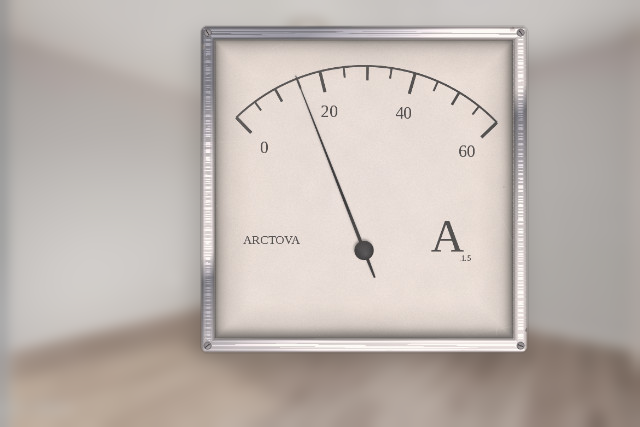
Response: 15
